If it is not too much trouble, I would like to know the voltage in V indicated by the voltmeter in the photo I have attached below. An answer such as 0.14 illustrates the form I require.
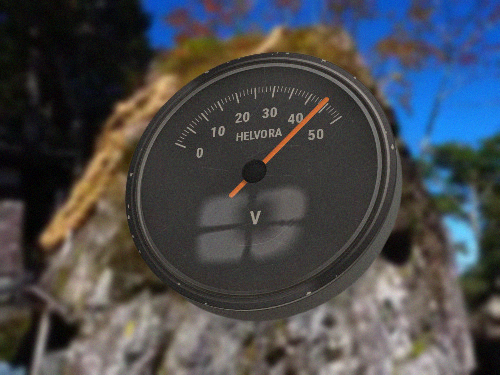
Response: 45
